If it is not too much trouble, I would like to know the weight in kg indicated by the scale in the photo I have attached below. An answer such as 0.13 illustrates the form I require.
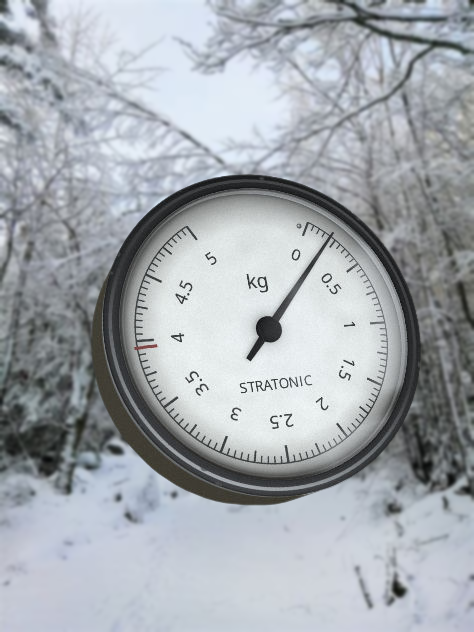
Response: 0.2
